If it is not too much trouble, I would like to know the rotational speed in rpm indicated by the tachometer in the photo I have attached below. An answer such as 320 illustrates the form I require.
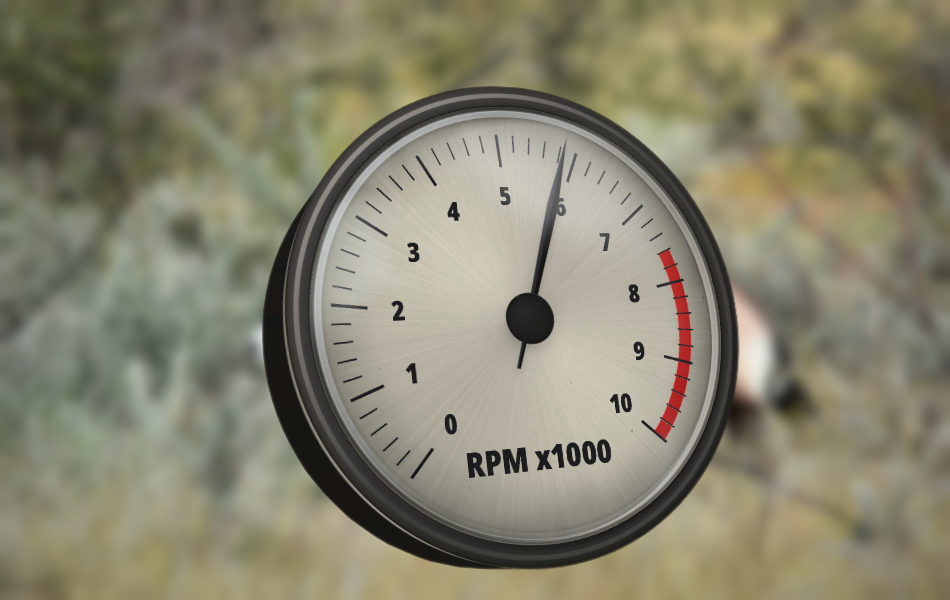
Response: 5800
